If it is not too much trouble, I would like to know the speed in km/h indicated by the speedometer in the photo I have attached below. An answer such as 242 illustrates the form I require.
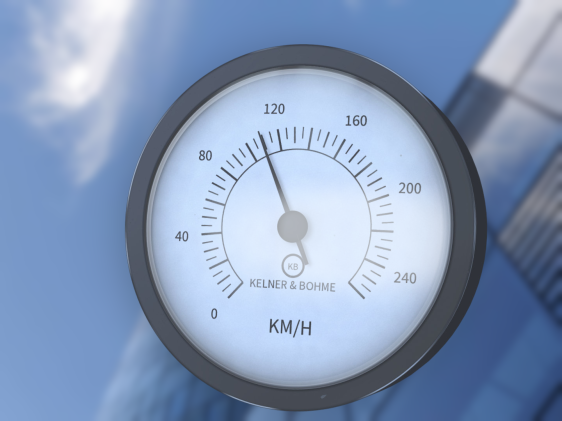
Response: 110
